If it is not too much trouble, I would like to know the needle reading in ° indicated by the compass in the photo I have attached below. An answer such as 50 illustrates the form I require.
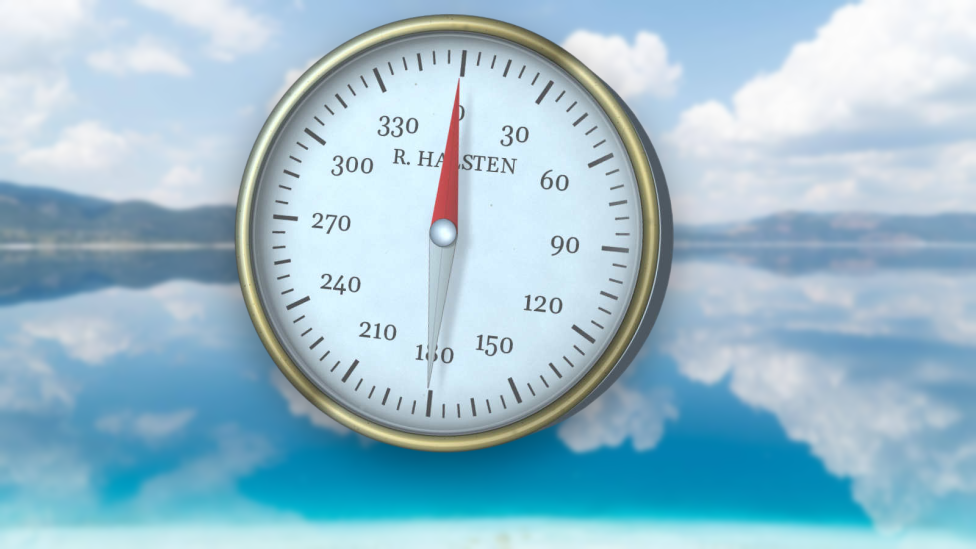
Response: 0
